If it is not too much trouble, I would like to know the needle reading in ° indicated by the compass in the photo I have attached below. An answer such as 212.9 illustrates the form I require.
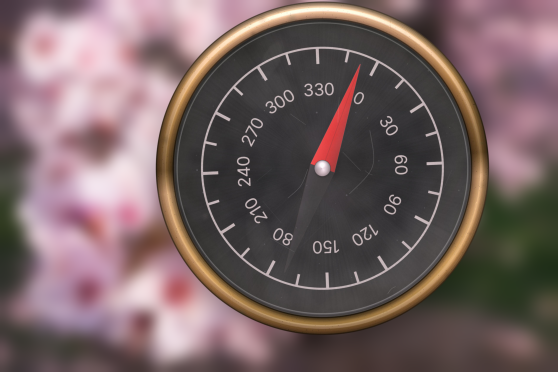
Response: 352.5
